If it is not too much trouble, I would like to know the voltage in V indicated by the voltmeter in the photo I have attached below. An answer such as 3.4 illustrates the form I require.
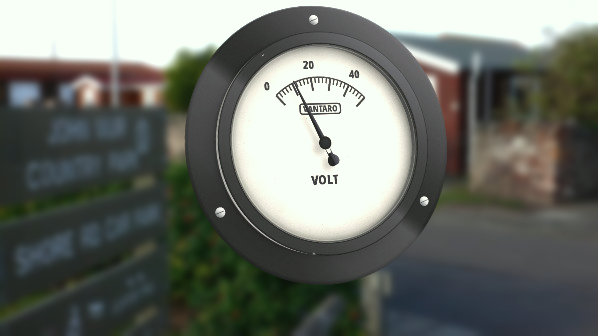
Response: 10
